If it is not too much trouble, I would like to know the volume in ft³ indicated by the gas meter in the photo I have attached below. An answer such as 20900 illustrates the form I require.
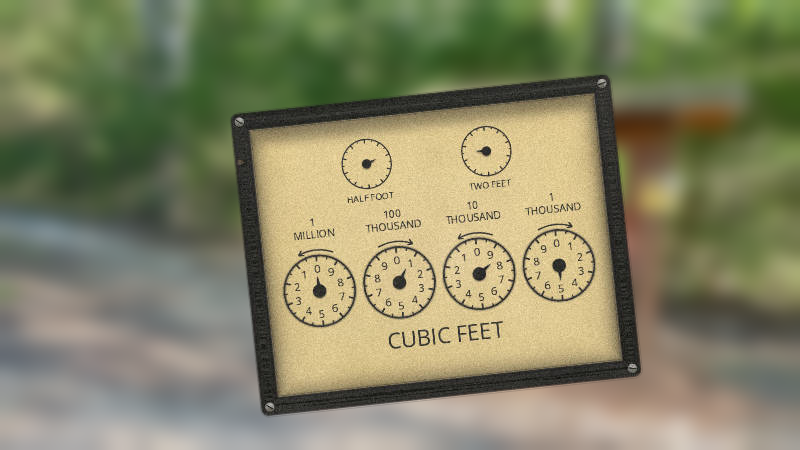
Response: 8500
